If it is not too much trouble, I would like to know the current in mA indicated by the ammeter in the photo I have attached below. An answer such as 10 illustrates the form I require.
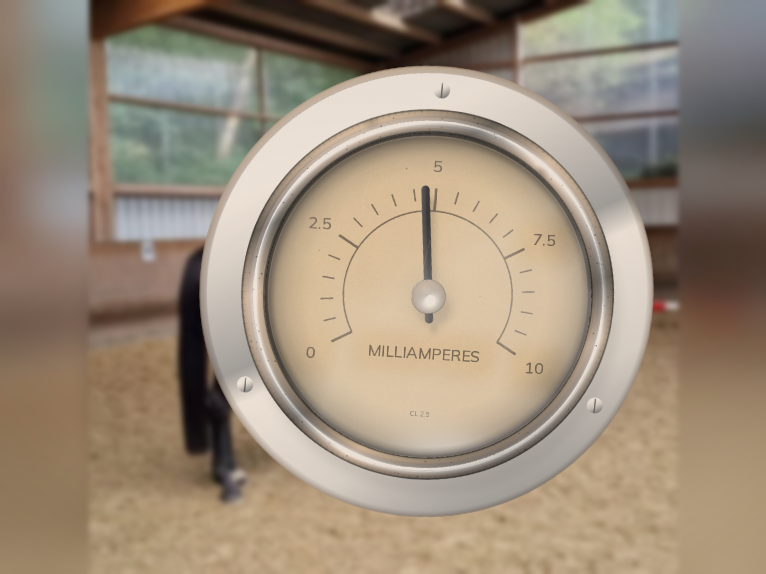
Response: 4.75
